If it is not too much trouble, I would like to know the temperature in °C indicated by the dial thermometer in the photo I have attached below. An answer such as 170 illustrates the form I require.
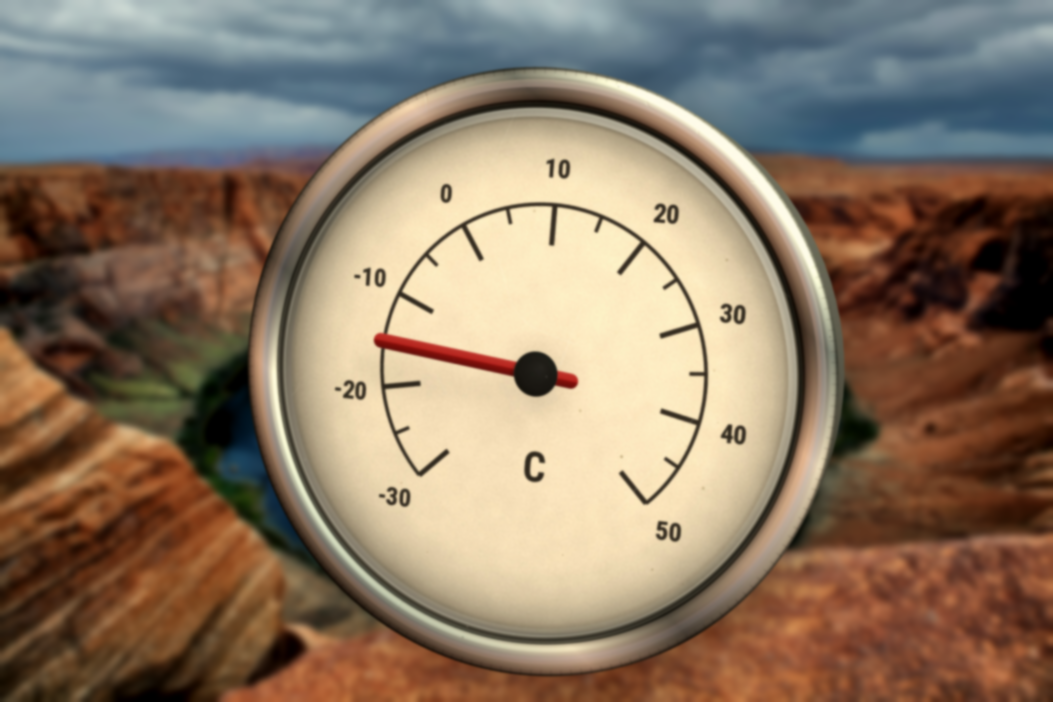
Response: -15
